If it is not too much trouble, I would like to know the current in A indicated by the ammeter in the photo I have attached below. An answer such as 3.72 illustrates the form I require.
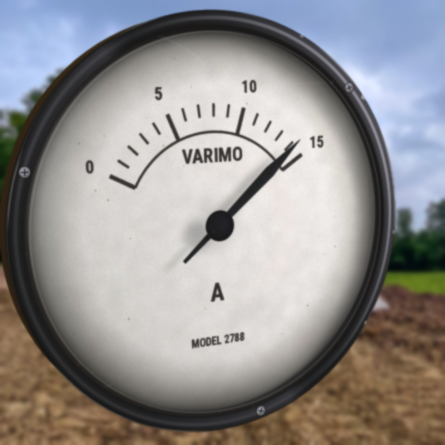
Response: 14
